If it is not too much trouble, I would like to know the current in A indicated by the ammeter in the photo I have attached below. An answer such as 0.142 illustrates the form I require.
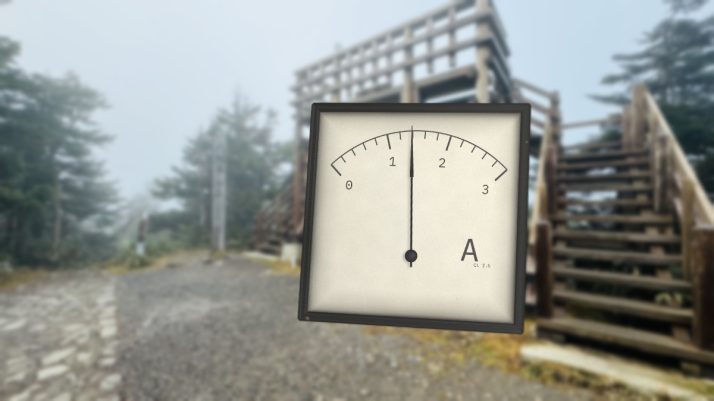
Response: 1.4
